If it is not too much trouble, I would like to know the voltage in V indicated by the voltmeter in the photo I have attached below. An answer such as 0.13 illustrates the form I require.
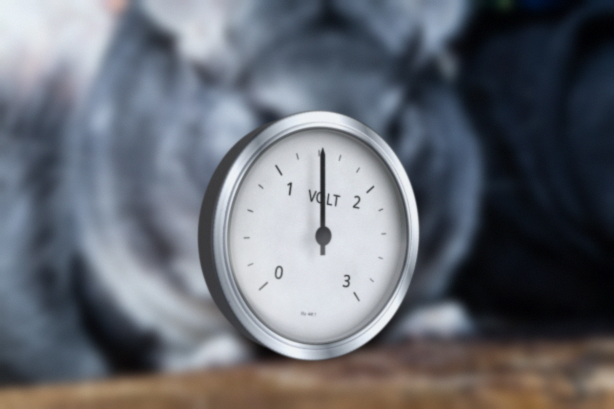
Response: 1.4
